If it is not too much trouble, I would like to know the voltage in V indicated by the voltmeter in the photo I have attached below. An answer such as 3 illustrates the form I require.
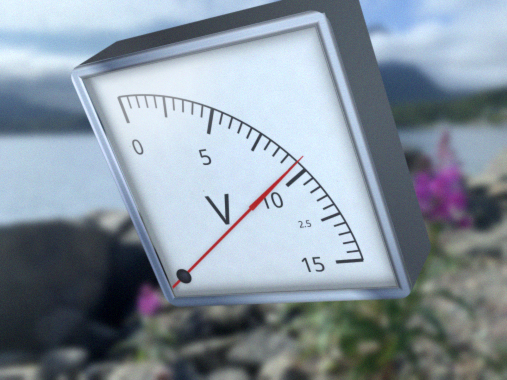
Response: 9.5
